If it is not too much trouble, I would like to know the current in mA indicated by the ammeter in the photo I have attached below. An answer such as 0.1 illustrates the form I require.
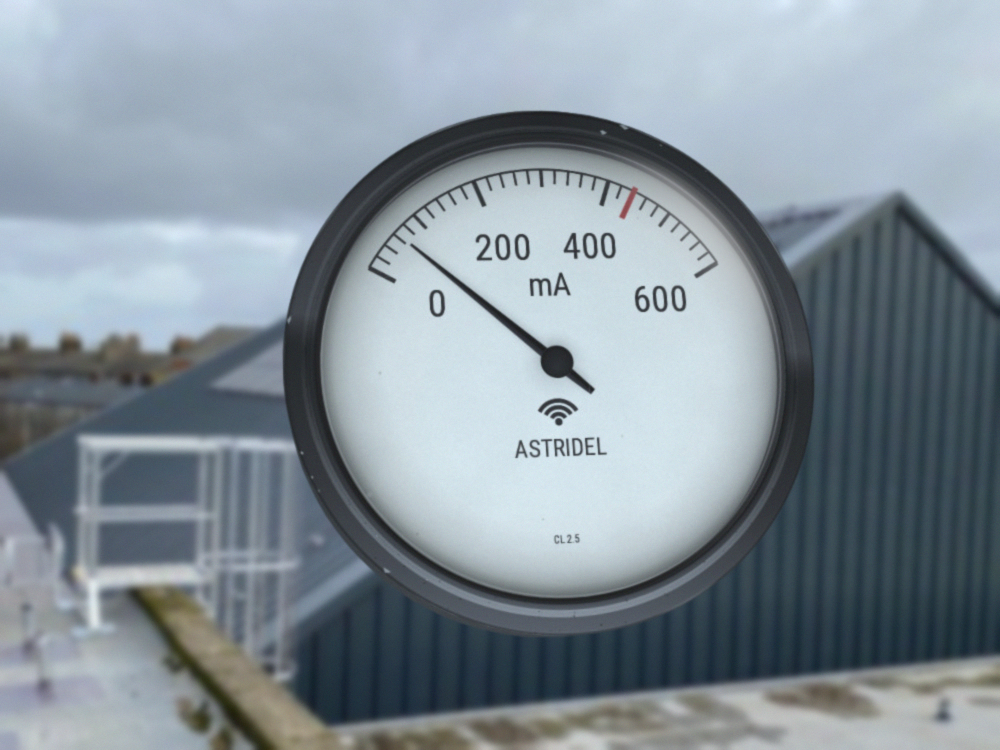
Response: 60
